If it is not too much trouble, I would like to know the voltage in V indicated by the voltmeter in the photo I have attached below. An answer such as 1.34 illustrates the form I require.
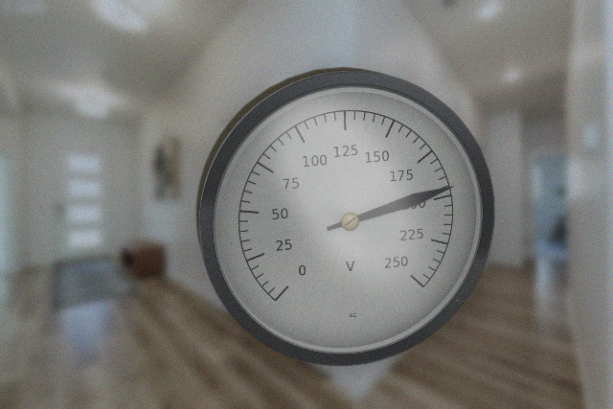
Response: 195
